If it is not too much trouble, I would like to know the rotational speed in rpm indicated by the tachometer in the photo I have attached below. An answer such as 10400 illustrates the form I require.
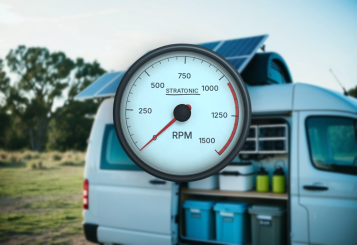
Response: 0
